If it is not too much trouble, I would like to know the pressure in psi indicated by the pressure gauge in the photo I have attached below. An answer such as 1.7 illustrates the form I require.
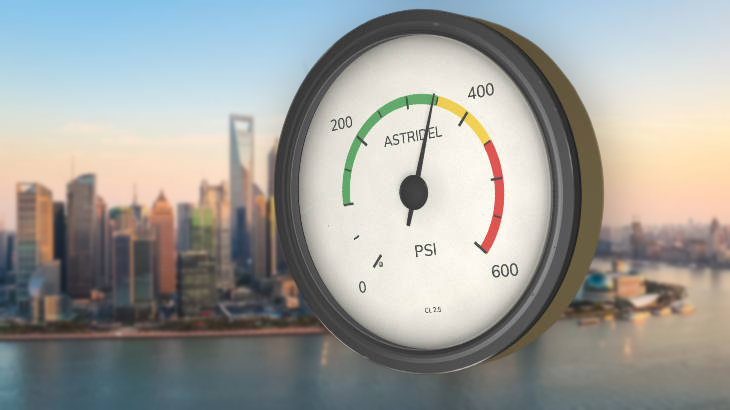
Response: 350
